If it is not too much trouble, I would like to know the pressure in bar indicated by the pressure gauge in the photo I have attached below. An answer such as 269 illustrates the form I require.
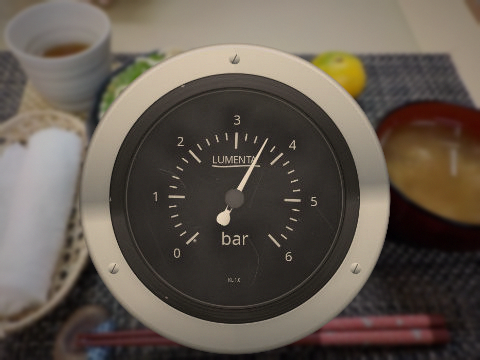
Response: 3.6
